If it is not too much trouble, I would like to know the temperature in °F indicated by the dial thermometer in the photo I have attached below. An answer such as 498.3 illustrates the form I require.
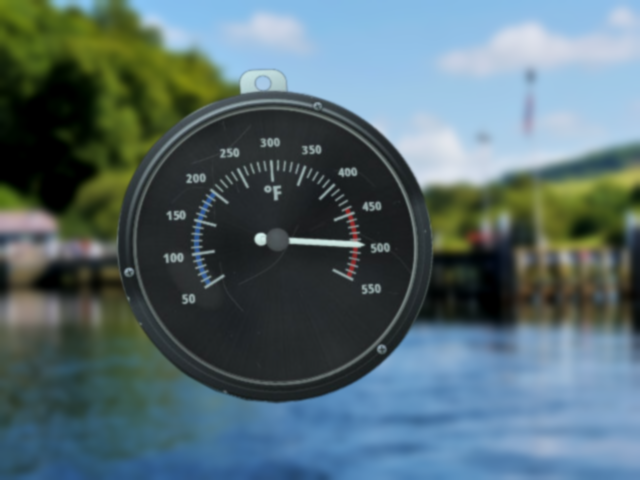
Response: 500
